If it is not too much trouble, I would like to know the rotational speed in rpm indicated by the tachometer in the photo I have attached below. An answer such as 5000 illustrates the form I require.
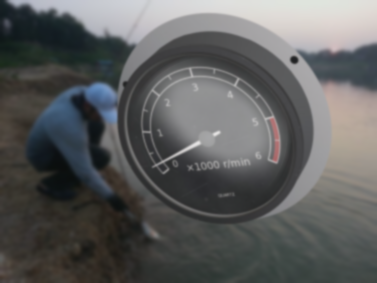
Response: 250
